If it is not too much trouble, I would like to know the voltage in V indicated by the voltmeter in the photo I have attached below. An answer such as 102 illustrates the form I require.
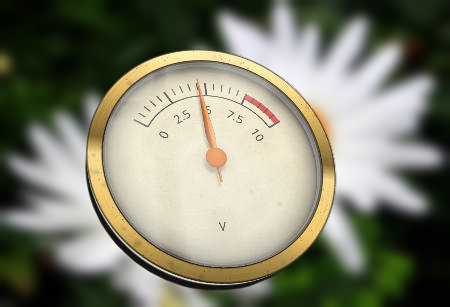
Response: 4.5
